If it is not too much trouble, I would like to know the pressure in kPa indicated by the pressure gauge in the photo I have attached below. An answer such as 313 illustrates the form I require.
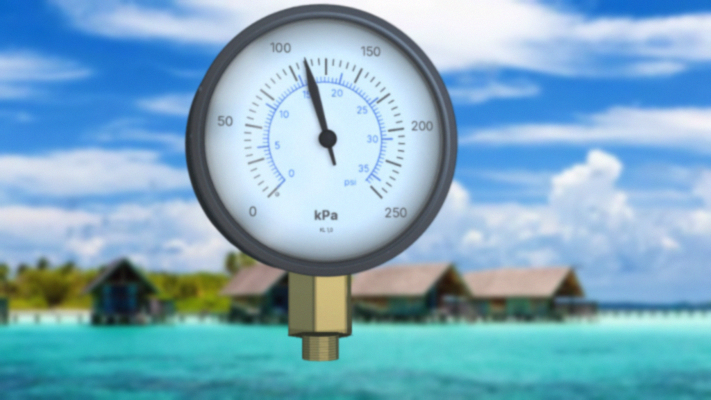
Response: 110
